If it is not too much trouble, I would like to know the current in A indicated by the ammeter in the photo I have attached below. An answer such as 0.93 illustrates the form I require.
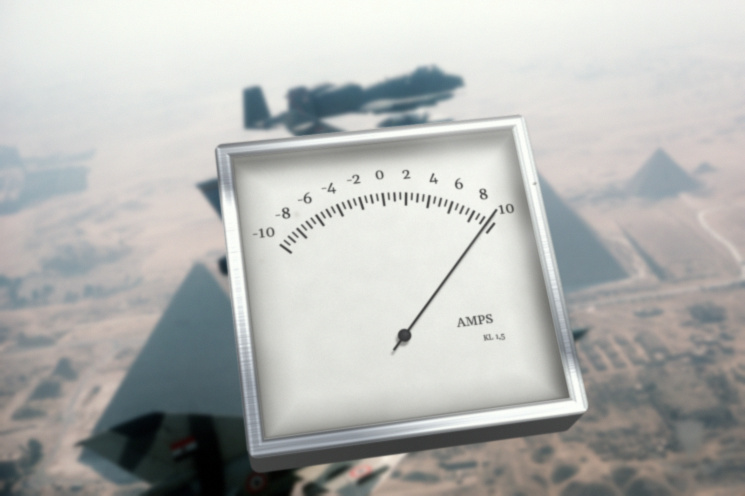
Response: 9.5
